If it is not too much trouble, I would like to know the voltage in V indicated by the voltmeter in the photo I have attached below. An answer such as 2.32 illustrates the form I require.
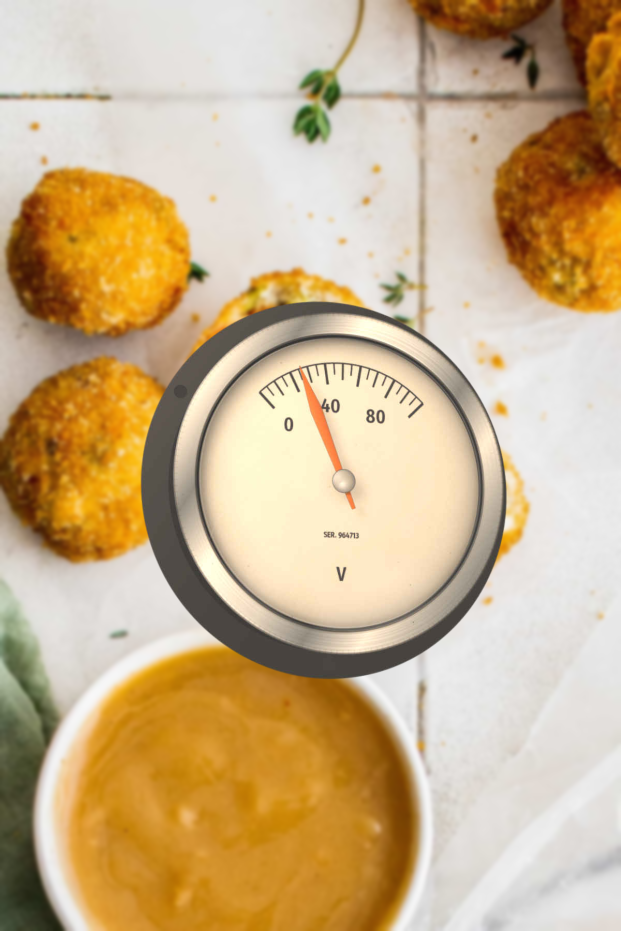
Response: 25
